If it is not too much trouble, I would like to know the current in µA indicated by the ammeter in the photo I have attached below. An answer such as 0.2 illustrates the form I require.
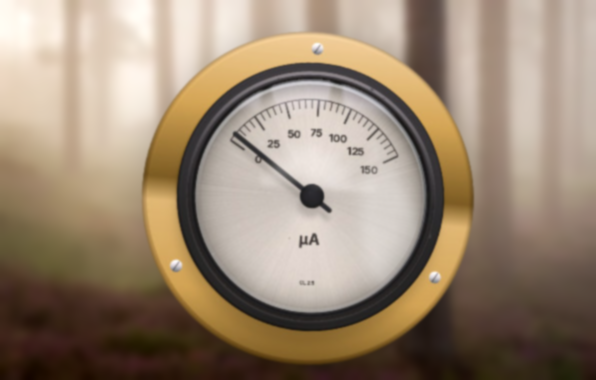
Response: 5
